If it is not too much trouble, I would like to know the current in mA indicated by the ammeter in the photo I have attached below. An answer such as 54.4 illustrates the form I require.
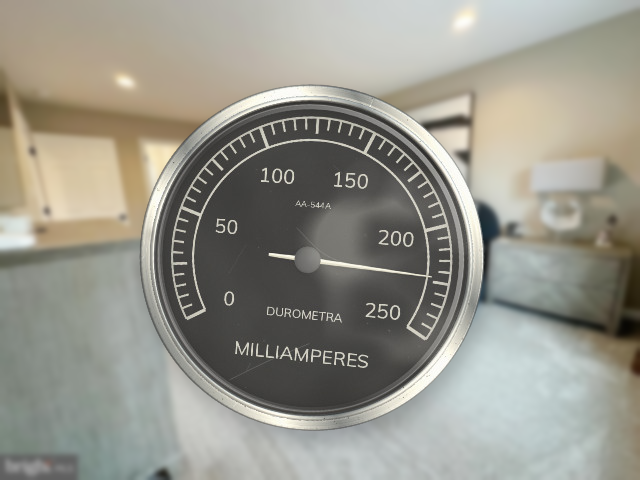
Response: 222.5
